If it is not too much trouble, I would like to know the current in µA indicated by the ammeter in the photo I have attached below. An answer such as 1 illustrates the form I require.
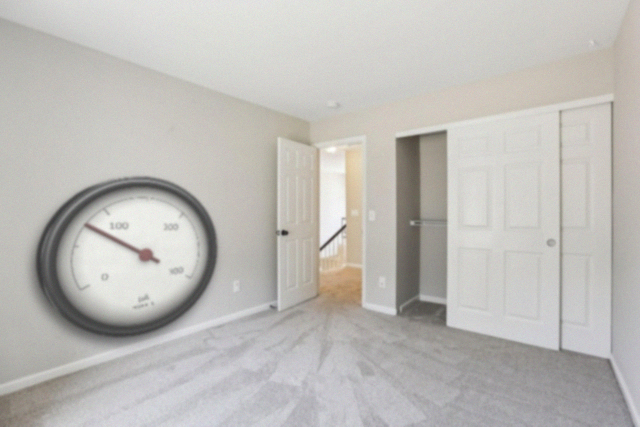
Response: 75
